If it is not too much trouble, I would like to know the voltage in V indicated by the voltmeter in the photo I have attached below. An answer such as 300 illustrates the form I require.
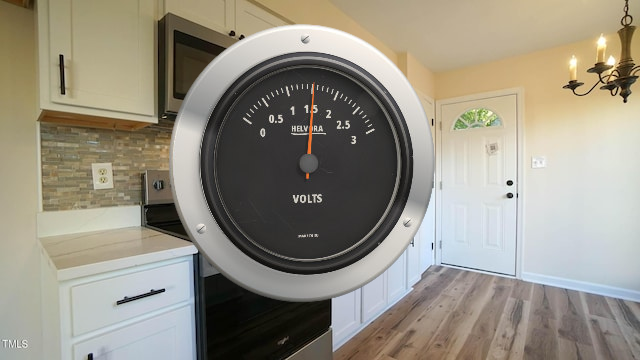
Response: 1.5
